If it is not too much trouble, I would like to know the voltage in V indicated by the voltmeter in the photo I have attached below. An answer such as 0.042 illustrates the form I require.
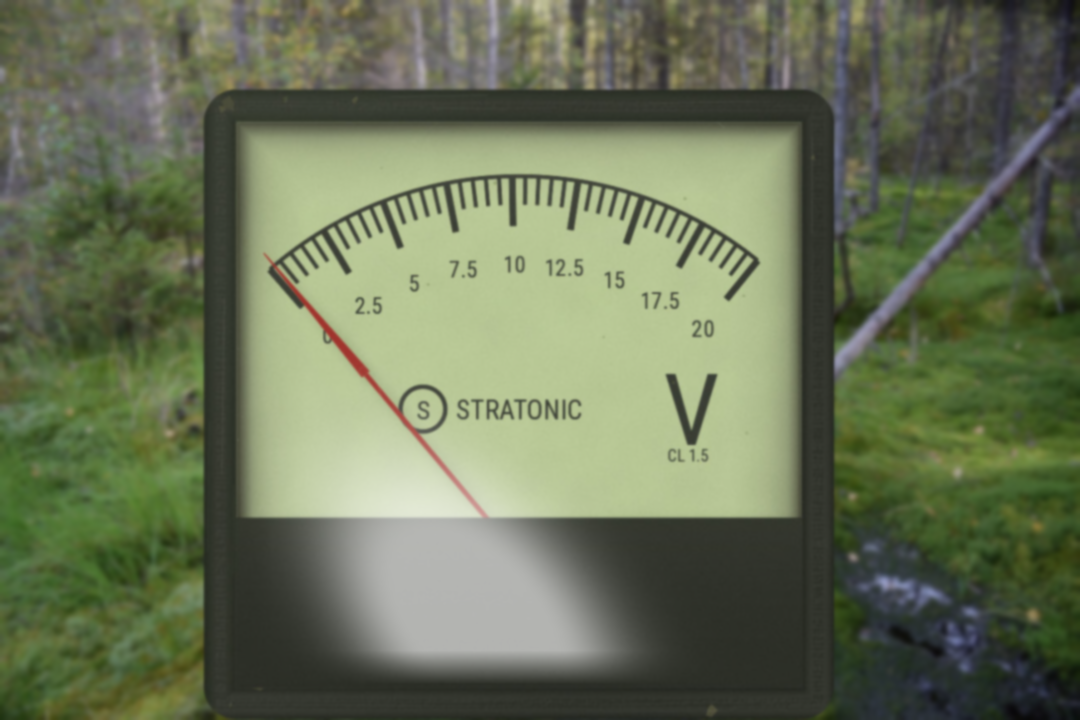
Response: 0.25
